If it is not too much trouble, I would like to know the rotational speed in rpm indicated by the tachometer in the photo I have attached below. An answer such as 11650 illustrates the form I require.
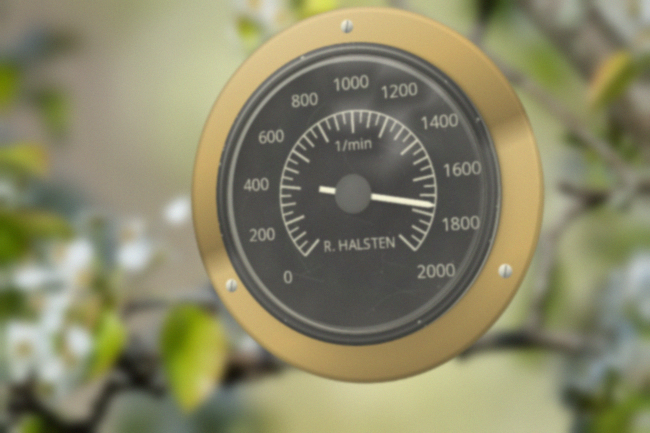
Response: 1750
